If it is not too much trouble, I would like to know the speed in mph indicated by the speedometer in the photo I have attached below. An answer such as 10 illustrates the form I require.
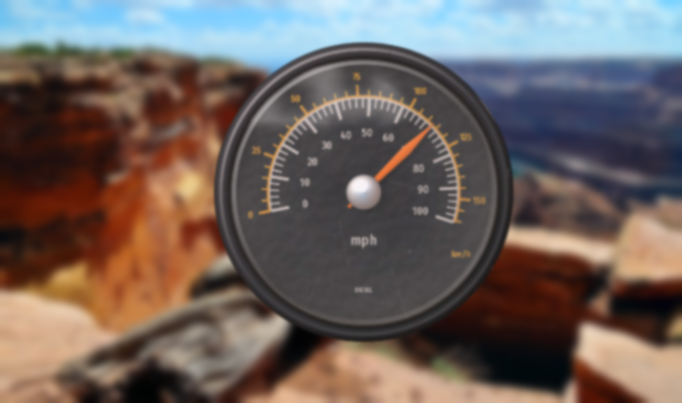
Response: 70
